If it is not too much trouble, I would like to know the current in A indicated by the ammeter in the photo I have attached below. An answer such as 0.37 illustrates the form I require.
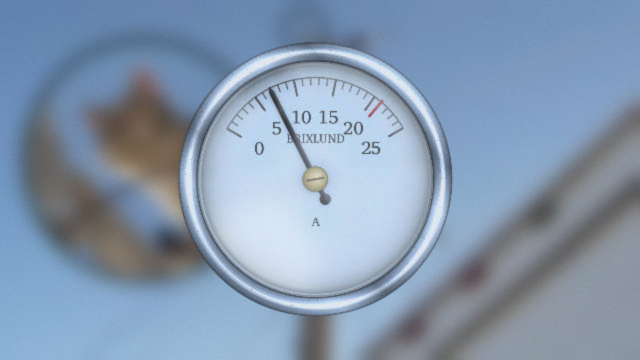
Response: 7
